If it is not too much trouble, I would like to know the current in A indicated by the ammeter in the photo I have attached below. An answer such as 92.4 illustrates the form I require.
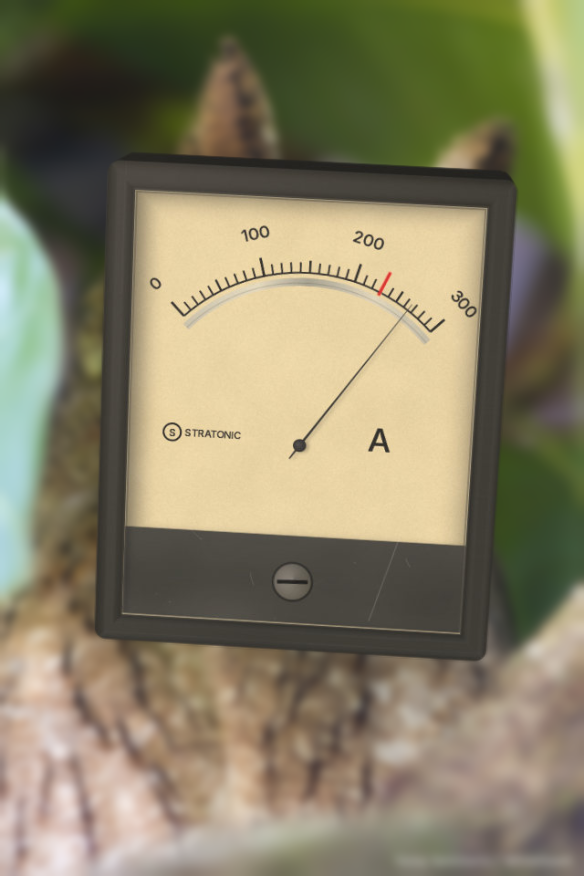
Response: 265
